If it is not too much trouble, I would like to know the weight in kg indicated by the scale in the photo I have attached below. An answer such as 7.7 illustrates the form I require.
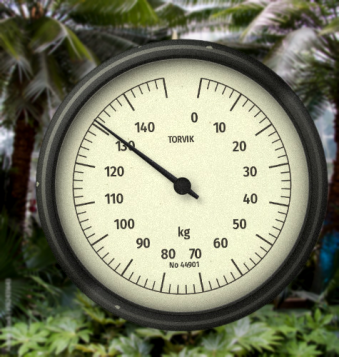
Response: 131
